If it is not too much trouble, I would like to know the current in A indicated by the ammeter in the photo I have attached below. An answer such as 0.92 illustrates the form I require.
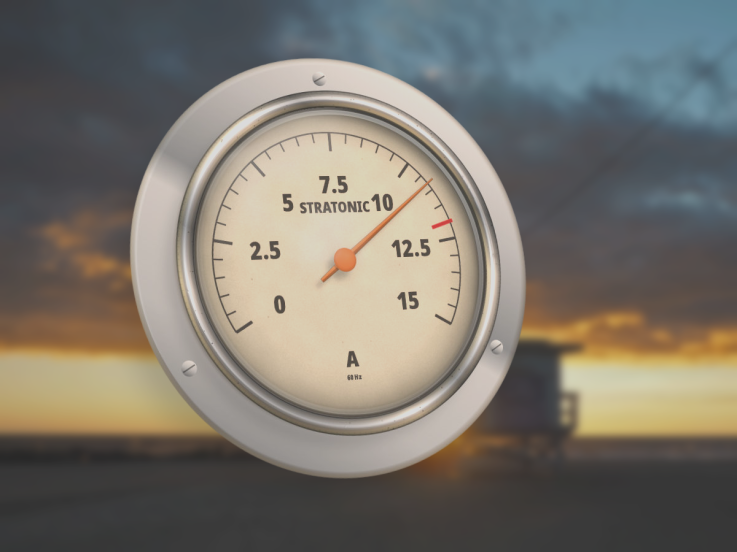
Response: 10.75
